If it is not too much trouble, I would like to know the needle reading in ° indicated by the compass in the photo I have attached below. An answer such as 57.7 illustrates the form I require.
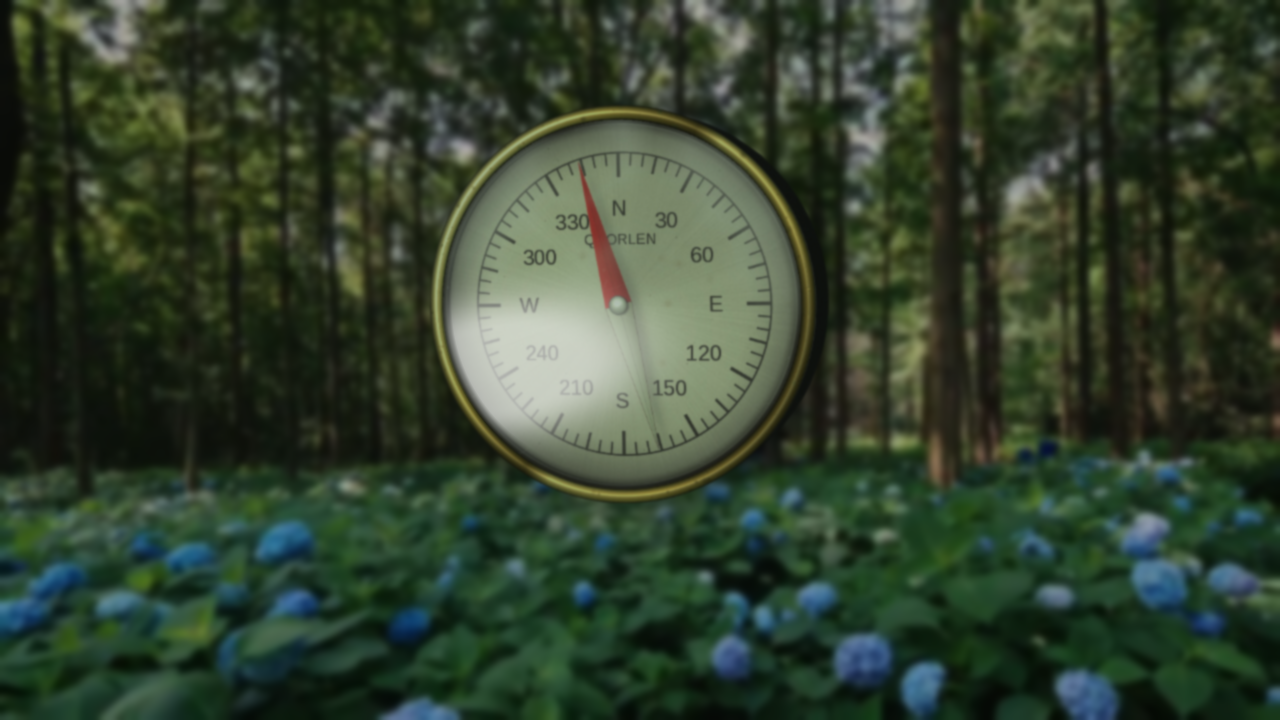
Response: 345
